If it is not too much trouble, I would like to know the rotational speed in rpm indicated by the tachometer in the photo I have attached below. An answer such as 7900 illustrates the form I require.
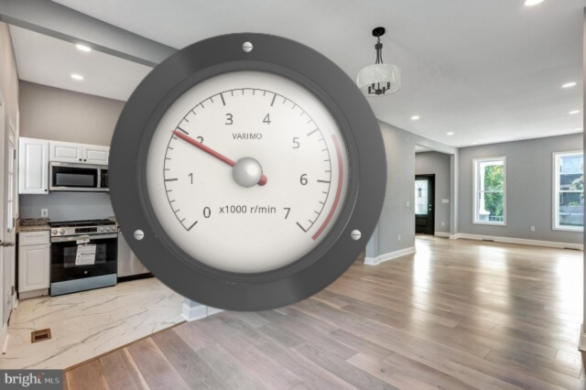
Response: 1900
